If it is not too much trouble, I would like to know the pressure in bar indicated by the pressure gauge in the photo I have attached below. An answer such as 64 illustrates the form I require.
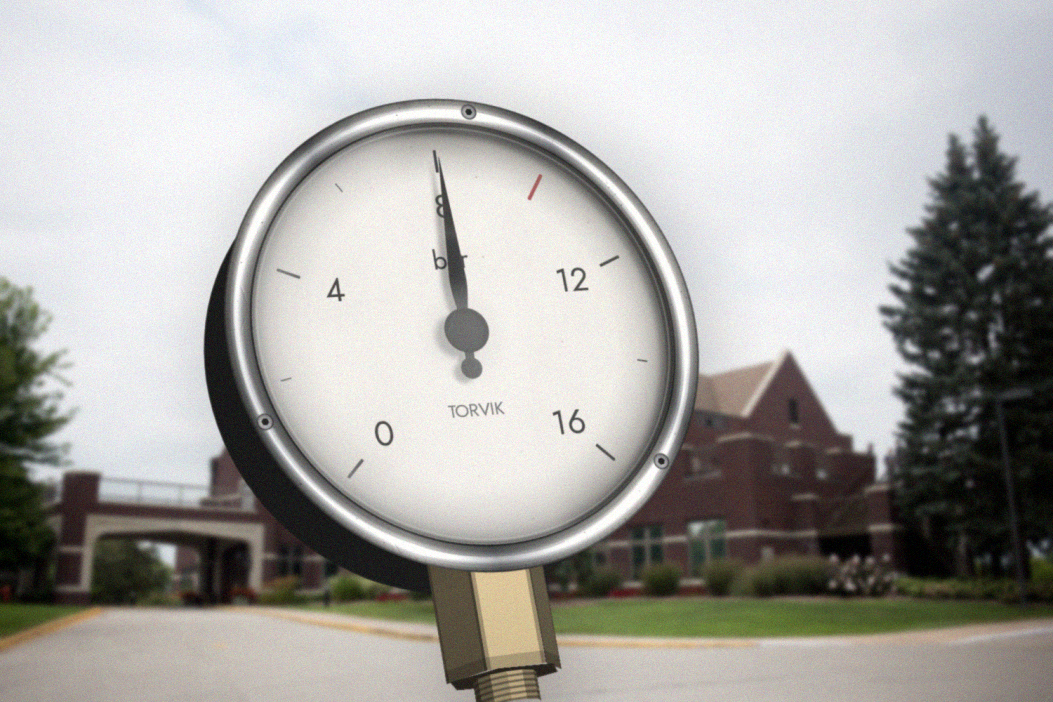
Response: 8
